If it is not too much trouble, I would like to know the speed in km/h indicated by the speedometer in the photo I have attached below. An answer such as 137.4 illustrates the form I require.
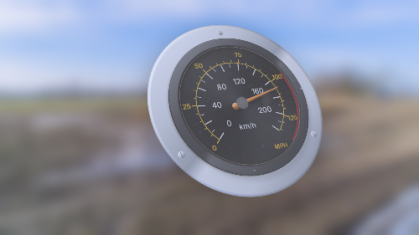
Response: 170
